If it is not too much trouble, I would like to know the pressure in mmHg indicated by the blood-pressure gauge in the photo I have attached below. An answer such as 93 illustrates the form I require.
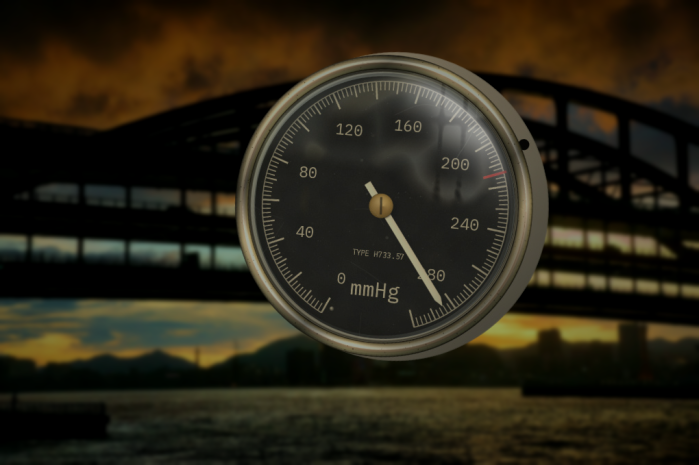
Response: 284
